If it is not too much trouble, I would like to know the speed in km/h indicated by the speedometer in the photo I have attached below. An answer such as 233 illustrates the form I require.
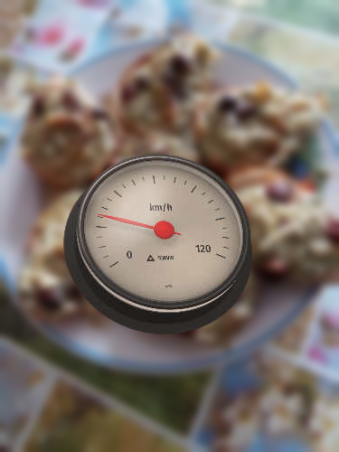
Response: 25
